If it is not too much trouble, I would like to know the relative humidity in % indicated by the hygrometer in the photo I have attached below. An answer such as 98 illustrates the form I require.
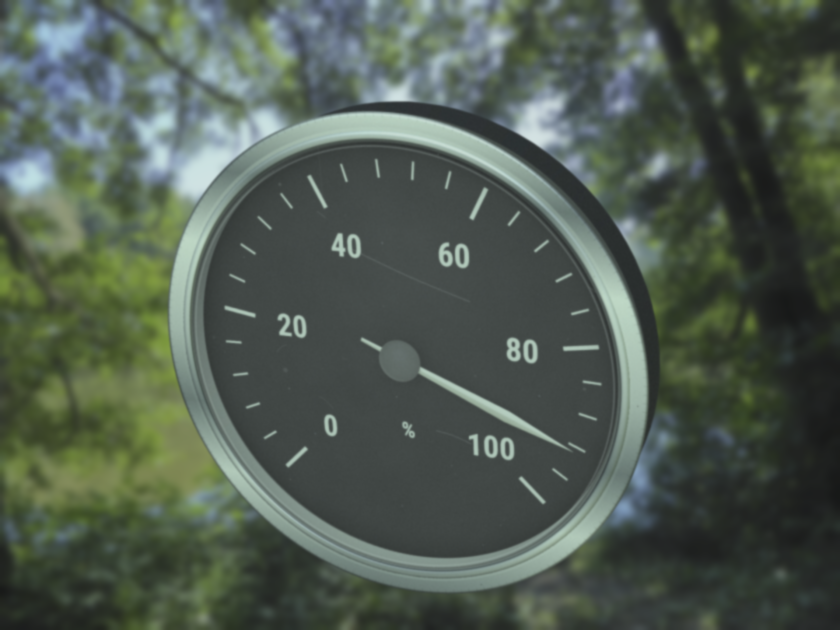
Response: 92
